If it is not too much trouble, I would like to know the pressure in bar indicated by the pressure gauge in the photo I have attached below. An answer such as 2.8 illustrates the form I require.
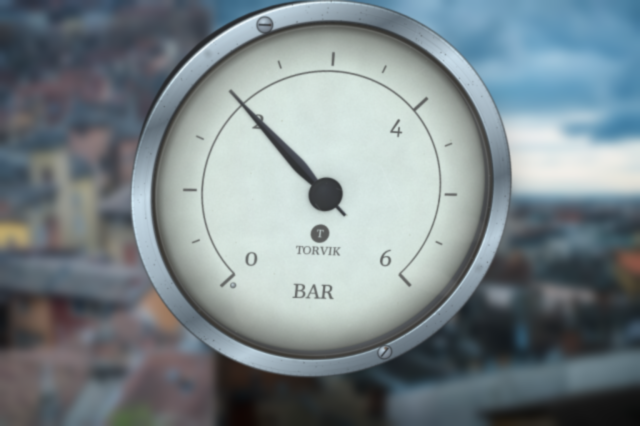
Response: 2
